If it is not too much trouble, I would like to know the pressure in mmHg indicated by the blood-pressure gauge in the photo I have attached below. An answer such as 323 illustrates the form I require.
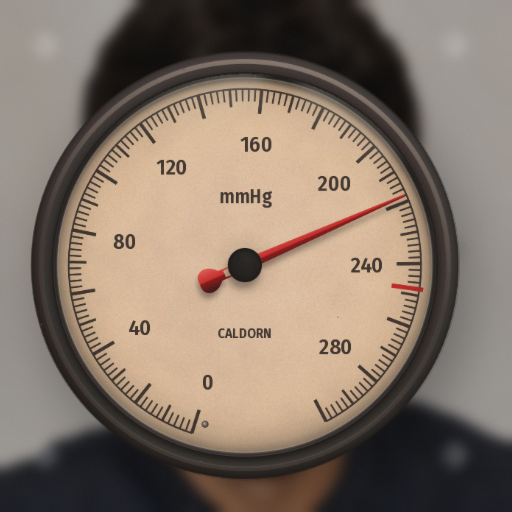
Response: 218
